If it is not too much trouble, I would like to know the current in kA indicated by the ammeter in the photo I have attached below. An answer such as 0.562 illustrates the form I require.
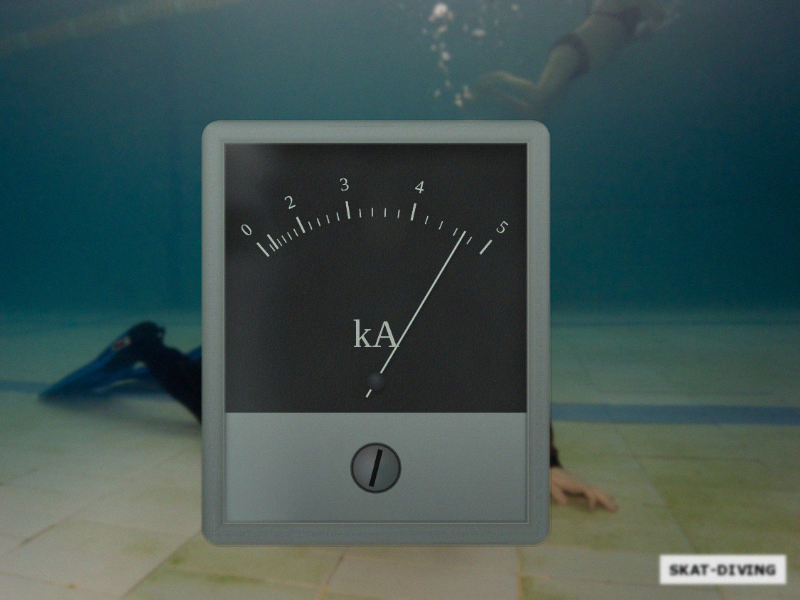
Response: 4.7
